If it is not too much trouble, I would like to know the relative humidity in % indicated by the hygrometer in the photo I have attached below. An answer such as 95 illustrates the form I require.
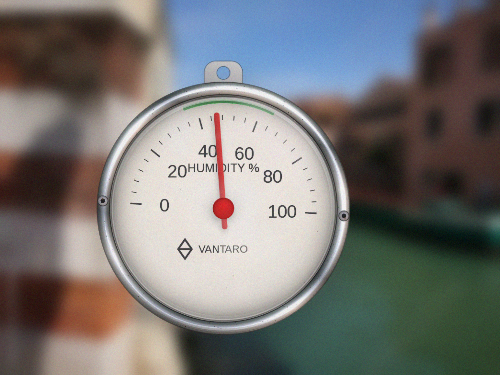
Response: 46
